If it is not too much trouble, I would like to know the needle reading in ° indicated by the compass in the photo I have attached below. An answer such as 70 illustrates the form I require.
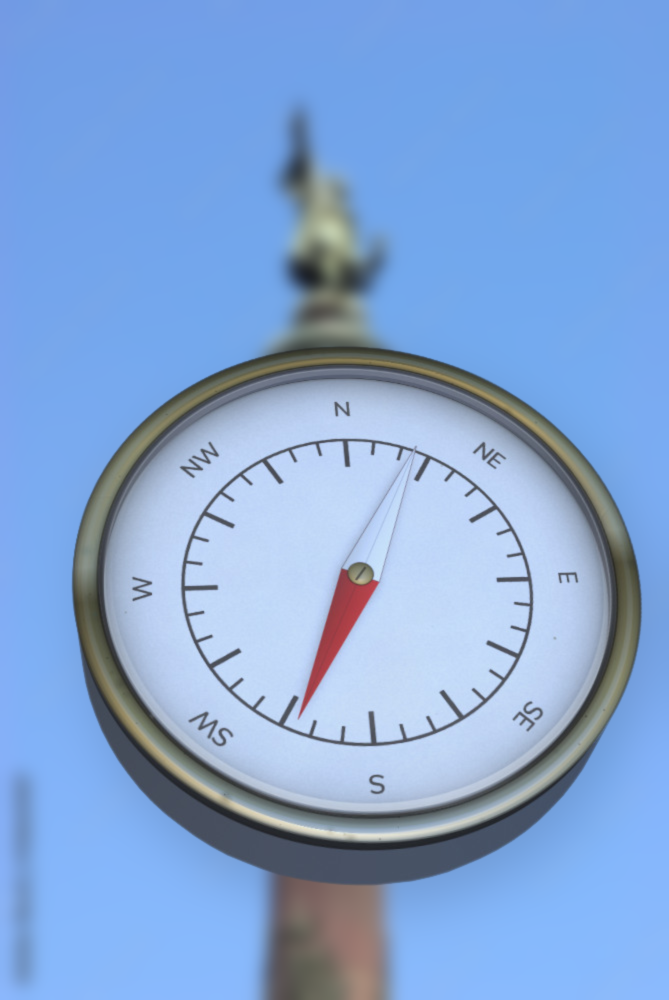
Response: 205
